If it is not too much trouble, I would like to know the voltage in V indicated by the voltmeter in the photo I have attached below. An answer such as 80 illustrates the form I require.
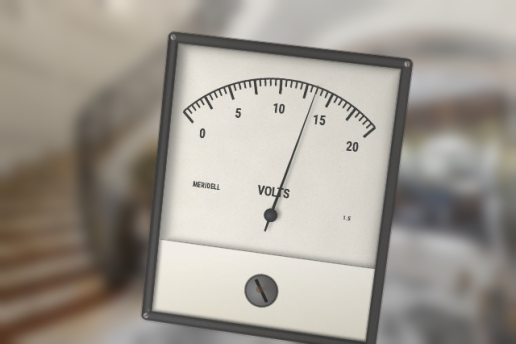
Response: 13.5
